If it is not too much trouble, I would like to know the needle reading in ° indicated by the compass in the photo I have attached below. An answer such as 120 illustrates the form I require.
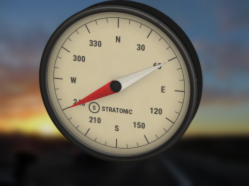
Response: 240
